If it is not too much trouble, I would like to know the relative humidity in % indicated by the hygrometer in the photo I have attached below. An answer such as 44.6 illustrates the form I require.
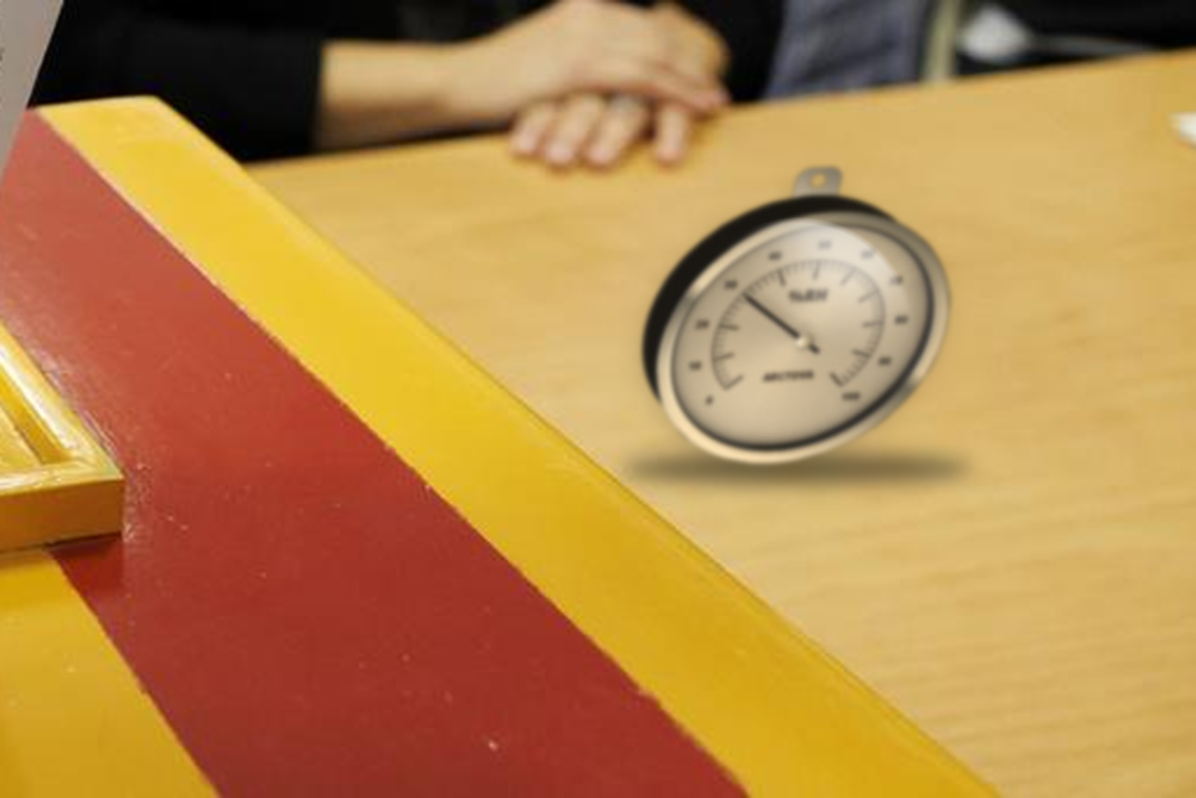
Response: 30
